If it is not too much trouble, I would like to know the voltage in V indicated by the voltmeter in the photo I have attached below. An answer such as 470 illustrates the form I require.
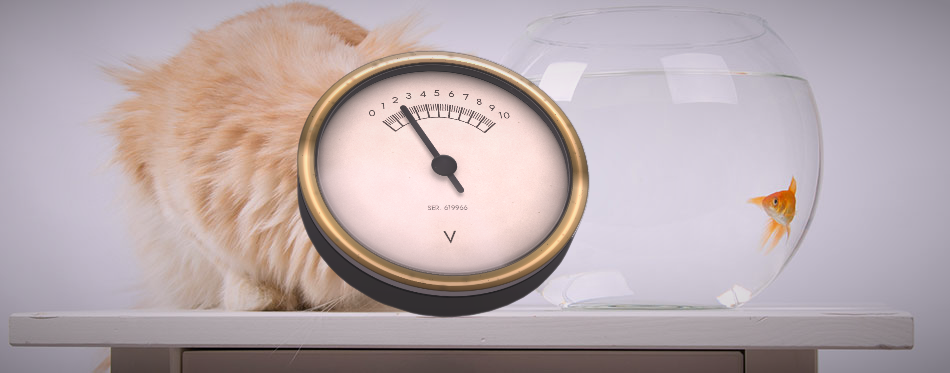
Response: 2
